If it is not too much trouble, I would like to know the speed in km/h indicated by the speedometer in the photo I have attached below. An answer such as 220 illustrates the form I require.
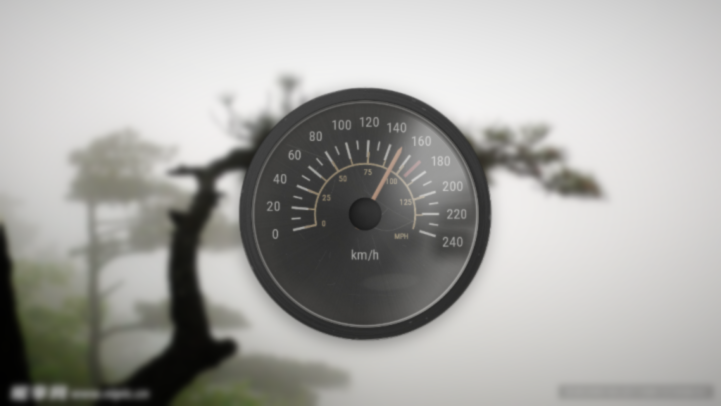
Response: 150
